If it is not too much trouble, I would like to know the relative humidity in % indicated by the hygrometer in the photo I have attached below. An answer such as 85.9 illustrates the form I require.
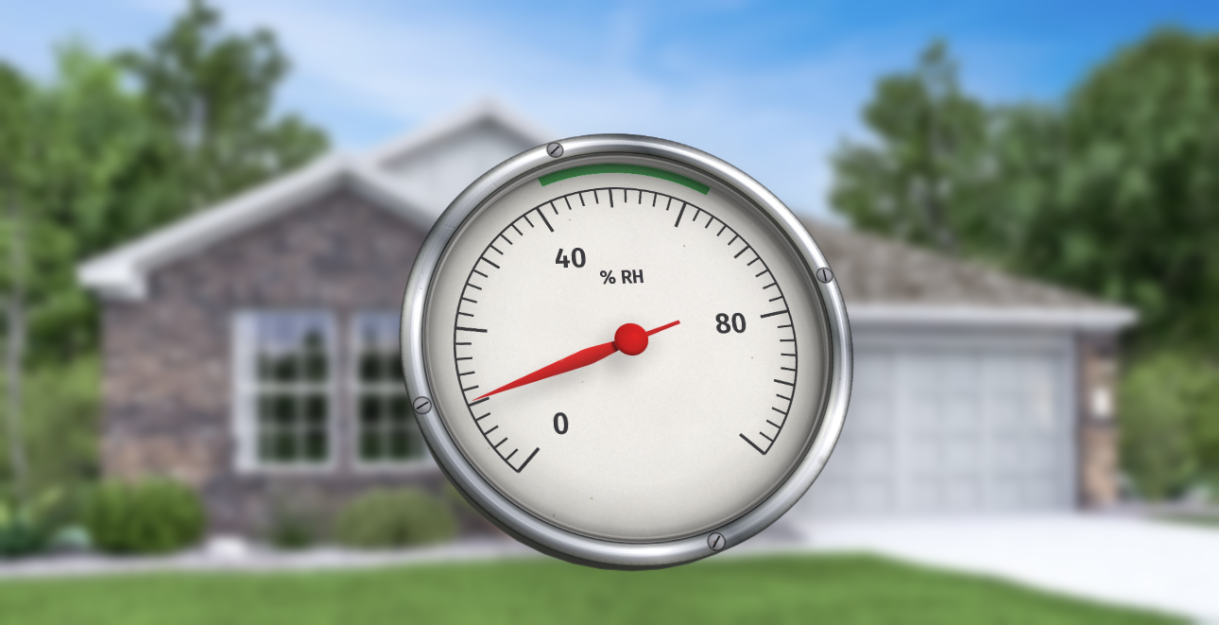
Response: 10
